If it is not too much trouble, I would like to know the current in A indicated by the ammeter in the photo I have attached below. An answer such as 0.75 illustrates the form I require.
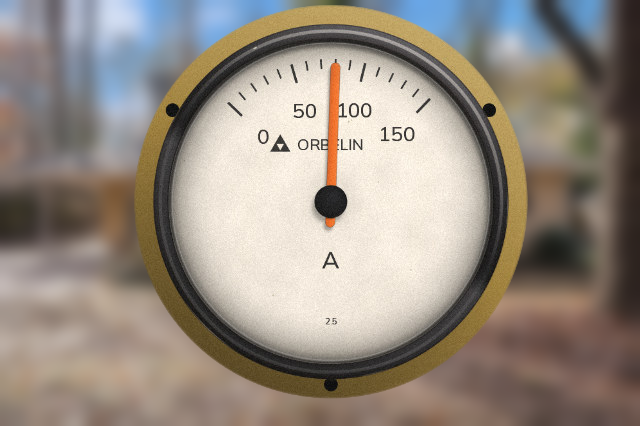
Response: 80
